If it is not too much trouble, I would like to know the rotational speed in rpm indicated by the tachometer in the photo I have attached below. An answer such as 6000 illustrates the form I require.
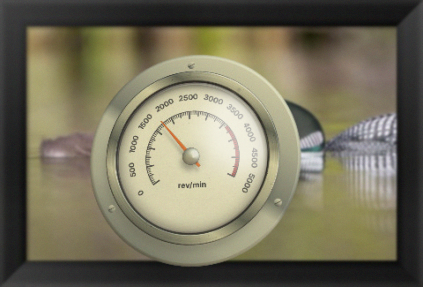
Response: 1750
